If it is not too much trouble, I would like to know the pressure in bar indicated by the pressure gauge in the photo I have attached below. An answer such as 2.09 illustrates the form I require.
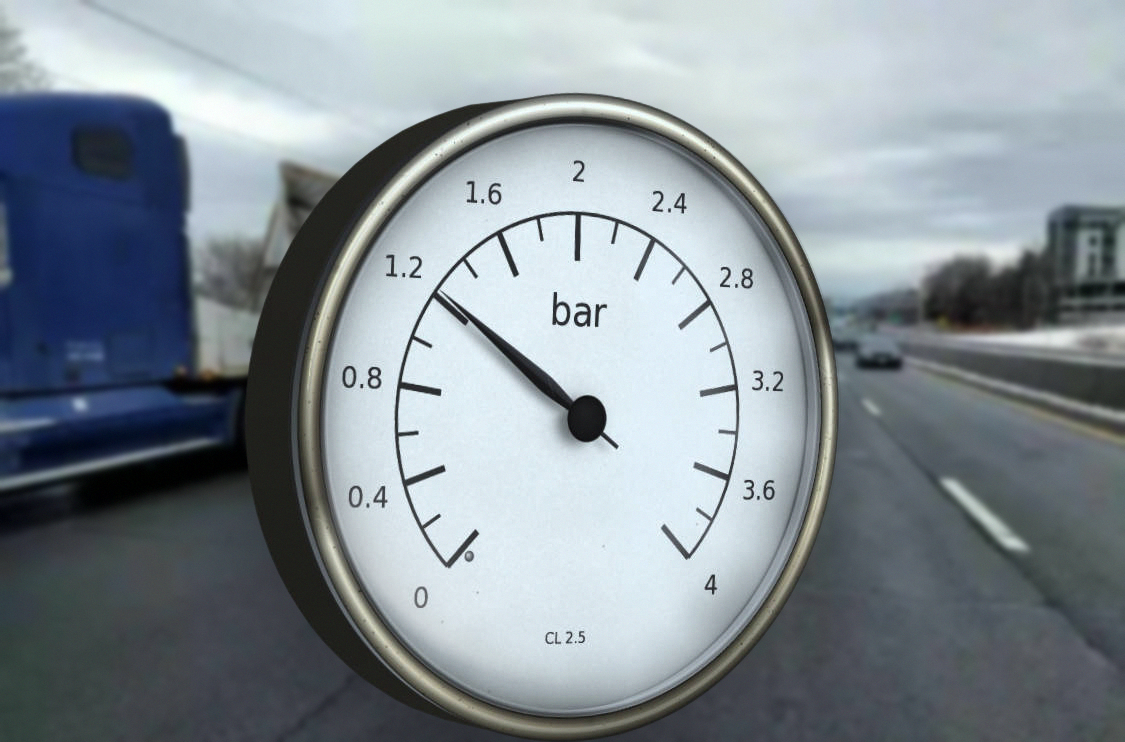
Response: 1.2
